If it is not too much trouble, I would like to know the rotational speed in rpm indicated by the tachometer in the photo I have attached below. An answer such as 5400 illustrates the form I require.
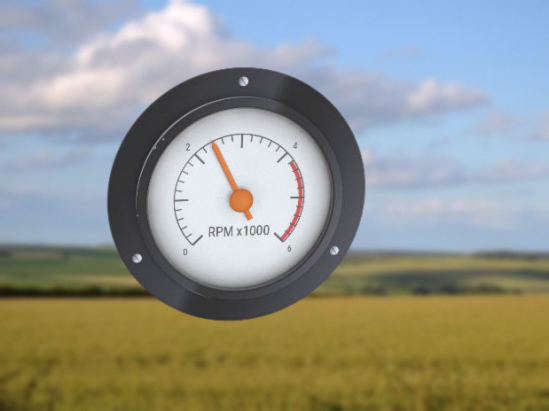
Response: 2400
